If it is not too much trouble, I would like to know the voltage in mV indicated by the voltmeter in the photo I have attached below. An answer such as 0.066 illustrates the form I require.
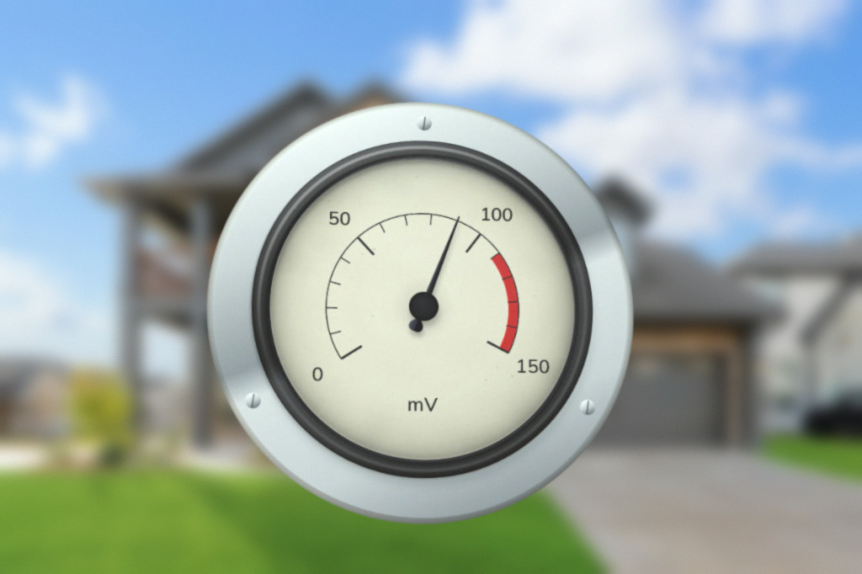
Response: 90
